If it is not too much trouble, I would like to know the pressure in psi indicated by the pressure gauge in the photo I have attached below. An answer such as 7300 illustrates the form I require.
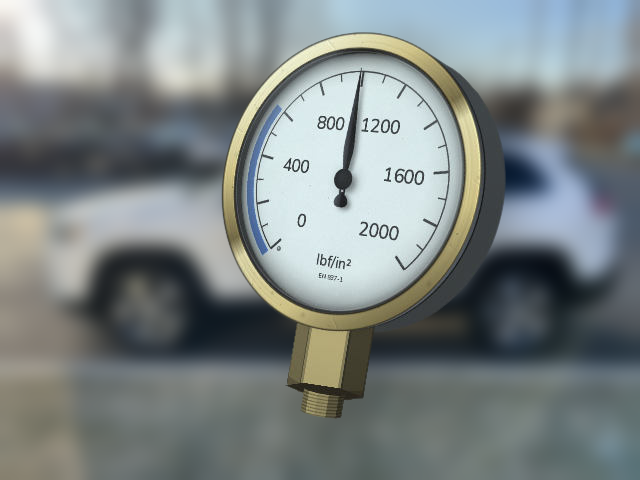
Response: 1000
